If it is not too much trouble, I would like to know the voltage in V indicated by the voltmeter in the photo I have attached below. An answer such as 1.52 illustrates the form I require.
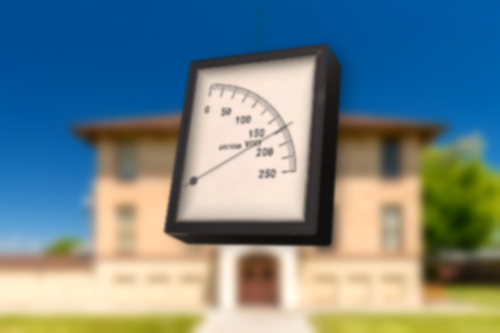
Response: 175
